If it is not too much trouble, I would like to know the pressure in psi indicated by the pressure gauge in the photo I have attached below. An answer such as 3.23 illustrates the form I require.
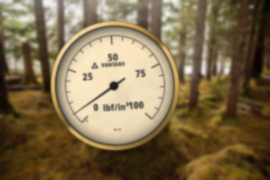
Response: 5
